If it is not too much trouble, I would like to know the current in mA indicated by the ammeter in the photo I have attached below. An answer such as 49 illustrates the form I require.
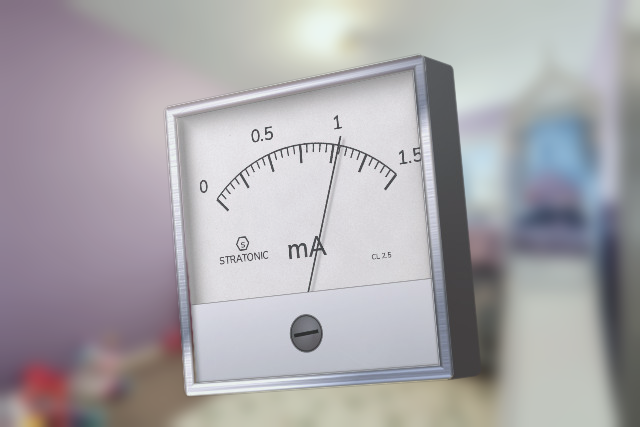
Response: 1.05
